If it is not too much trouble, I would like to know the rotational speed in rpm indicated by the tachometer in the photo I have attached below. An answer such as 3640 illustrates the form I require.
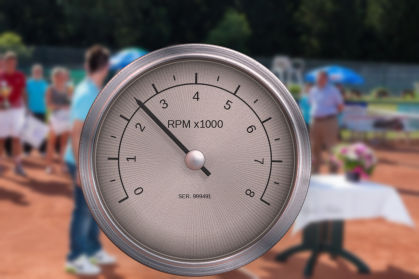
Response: 2500
